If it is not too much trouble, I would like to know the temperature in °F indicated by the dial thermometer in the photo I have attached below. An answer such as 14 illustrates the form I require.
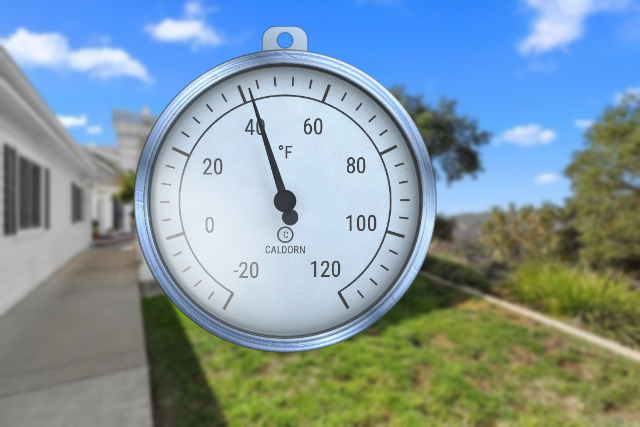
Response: 42
